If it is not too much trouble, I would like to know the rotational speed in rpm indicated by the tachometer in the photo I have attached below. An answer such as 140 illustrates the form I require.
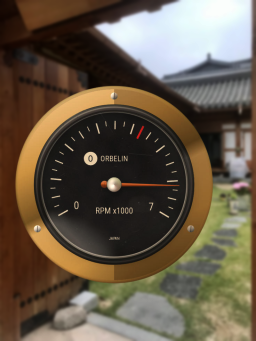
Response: 6125
